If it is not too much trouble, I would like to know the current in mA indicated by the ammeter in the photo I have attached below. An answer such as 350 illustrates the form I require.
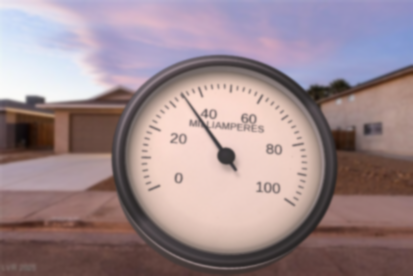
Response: 34
